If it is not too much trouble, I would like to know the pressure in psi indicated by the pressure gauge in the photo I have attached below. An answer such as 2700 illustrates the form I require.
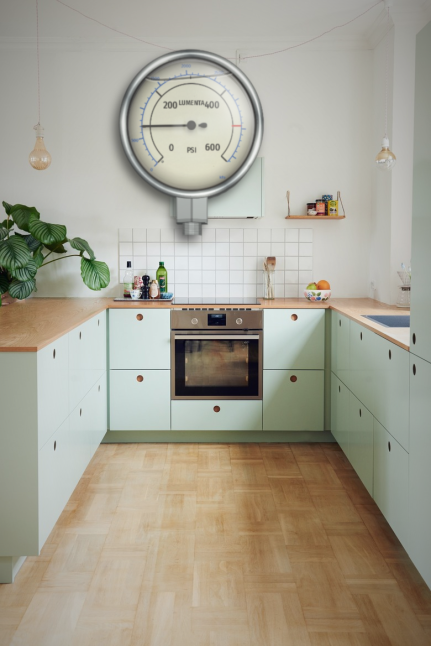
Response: 100
